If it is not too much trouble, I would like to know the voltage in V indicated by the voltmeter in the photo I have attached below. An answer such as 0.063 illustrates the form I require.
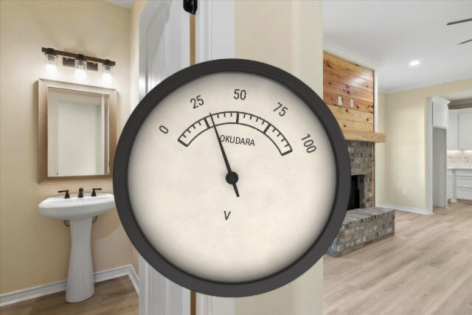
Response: 30
